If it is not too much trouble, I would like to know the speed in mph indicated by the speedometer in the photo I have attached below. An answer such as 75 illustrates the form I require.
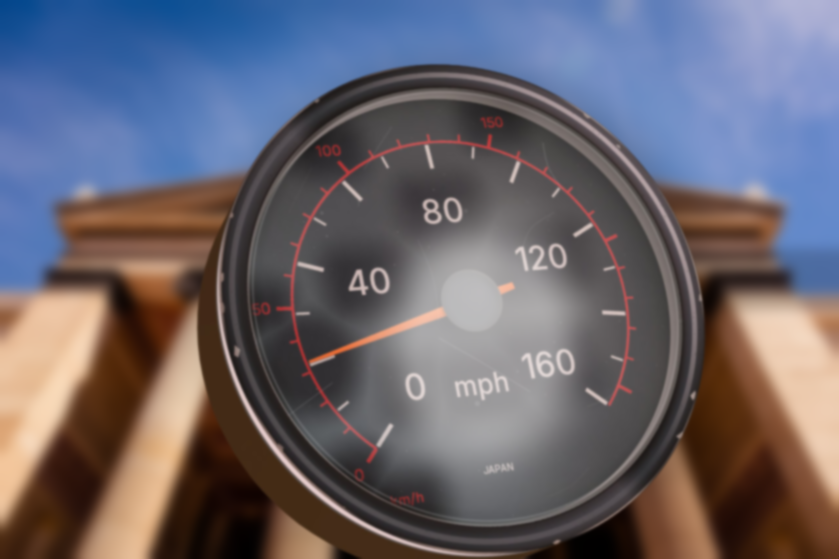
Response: 20
